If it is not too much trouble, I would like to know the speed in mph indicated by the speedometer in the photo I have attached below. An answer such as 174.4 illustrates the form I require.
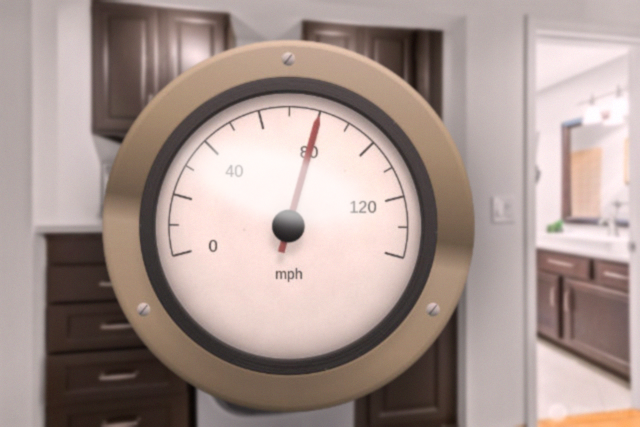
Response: 80
